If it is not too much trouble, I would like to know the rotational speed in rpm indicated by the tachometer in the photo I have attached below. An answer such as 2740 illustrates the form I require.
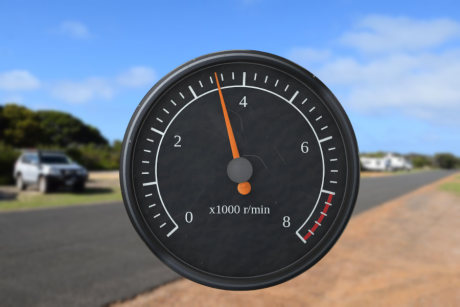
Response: 3500
